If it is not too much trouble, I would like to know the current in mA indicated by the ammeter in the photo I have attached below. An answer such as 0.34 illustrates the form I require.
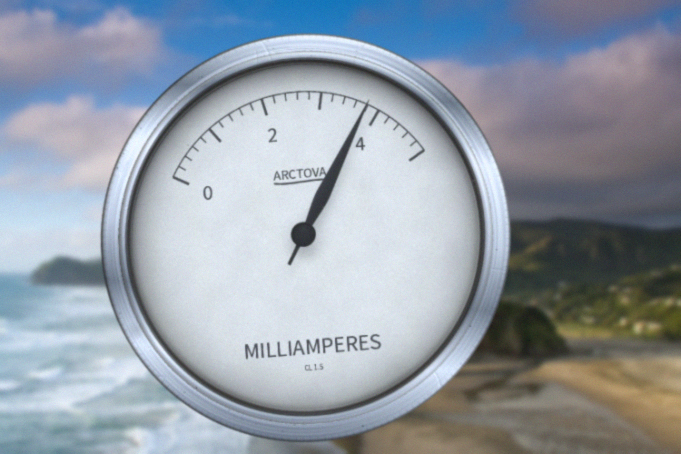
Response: 3.8
